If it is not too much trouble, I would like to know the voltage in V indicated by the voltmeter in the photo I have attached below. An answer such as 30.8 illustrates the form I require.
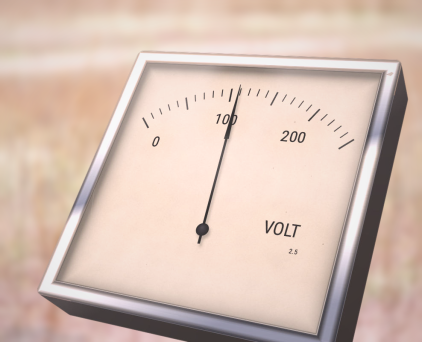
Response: 110
